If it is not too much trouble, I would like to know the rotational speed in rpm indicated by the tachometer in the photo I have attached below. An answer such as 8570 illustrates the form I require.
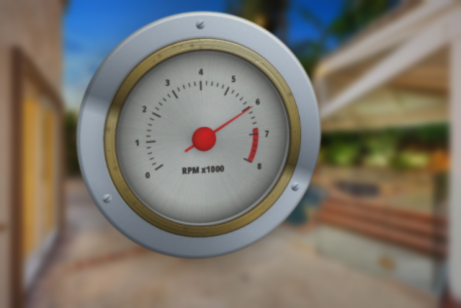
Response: 6000
